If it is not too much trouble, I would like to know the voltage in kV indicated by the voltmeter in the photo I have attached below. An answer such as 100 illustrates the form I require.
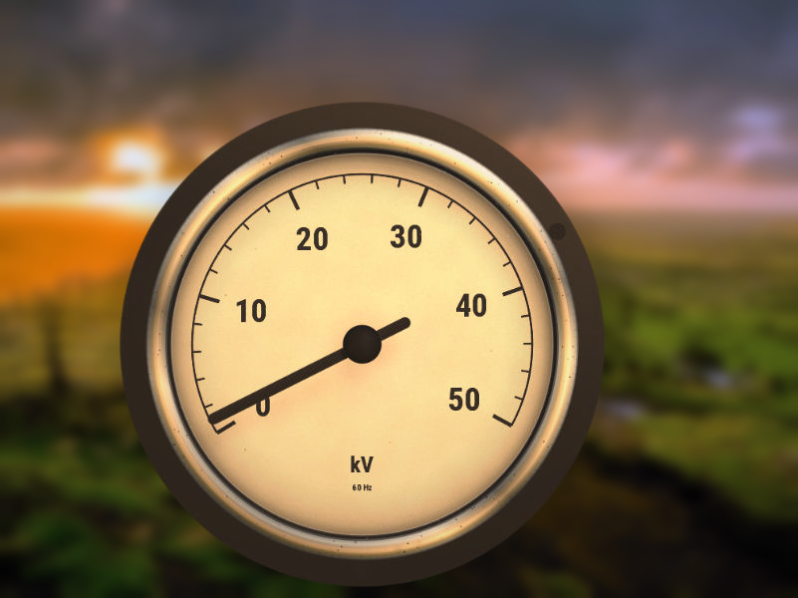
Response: 1
